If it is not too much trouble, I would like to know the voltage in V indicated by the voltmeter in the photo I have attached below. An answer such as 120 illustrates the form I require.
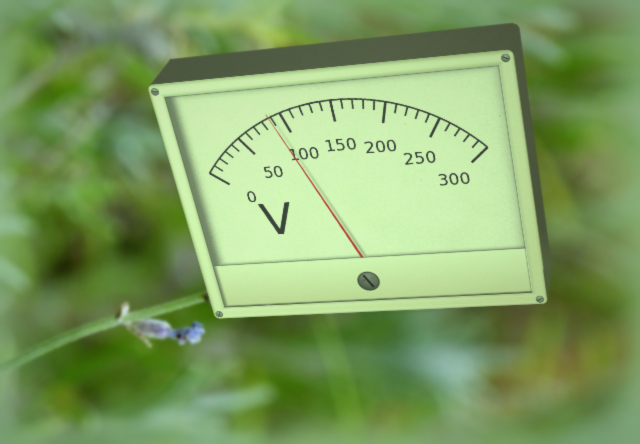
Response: 90
